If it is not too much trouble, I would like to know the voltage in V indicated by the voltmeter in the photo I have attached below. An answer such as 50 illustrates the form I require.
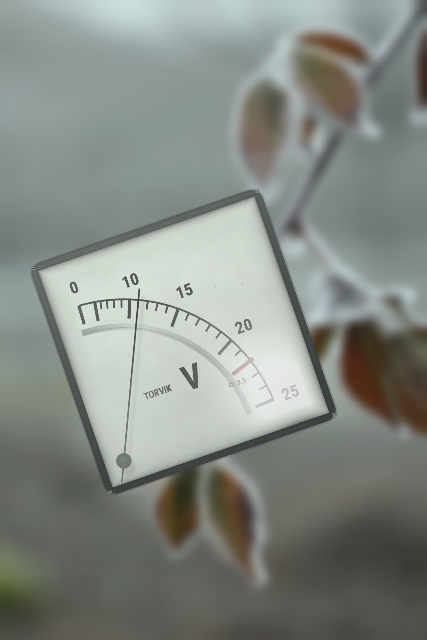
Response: 11
